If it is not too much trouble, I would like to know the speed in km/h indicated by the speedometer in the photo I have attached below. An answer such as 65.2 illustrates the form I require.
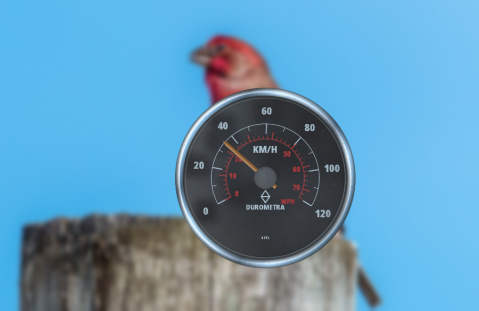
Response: 35
